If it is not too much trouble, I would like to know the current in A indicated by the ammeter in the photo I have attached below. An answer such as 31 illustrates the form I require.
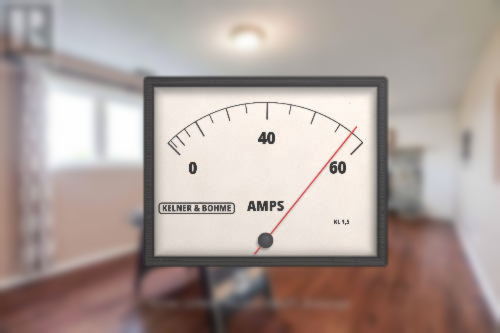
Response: 57.5
